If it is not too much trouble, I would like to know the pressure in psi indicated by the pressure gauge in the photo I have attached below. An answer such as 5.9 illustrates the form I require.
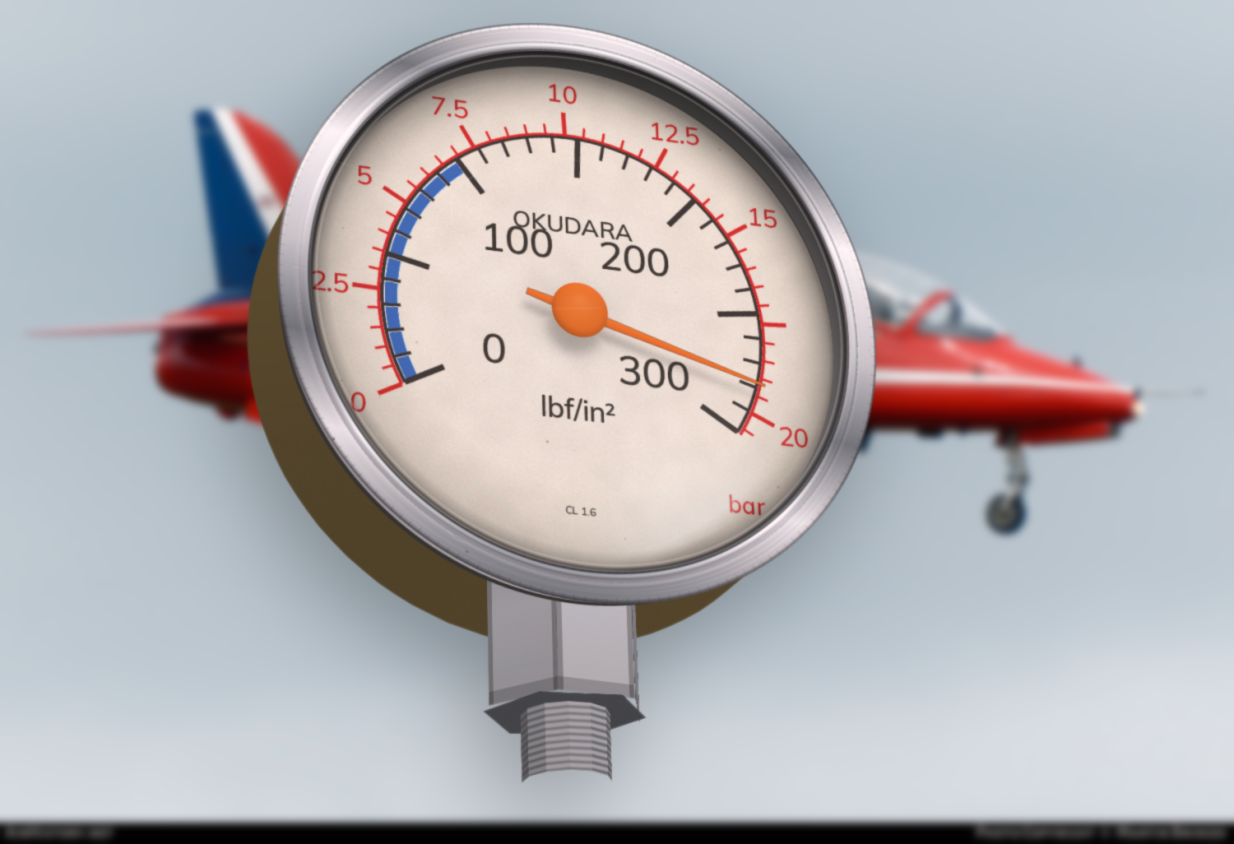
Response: 280
